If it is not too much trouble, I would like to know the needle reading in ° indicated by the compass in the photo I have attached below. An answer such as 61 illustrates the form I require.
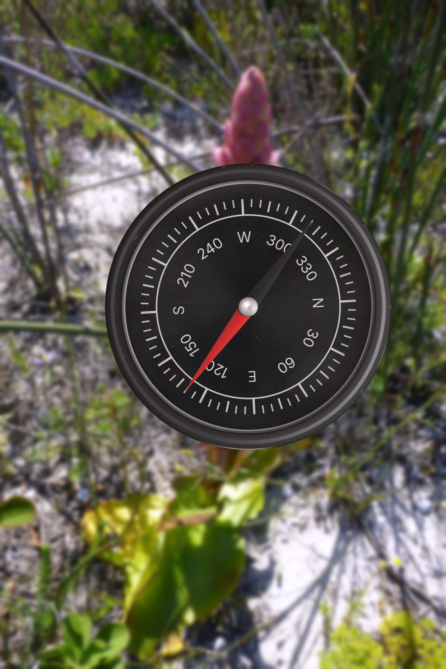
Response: 130
